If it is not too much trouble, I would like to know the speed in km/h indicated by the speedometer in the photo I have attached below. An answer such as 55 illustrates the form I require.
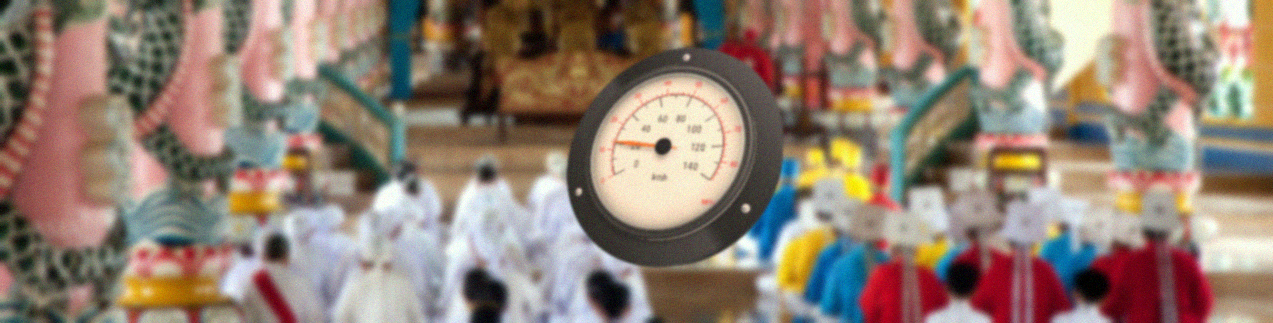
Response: 20
